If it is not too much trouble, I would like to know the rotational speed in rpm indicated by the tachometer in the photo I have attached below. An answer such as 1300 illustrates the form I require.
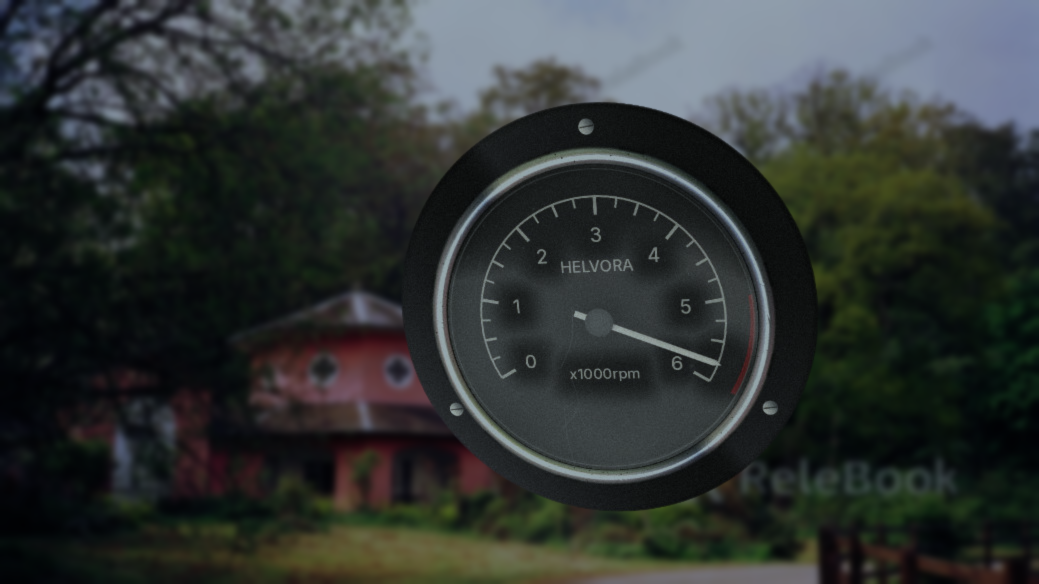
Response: 5750
